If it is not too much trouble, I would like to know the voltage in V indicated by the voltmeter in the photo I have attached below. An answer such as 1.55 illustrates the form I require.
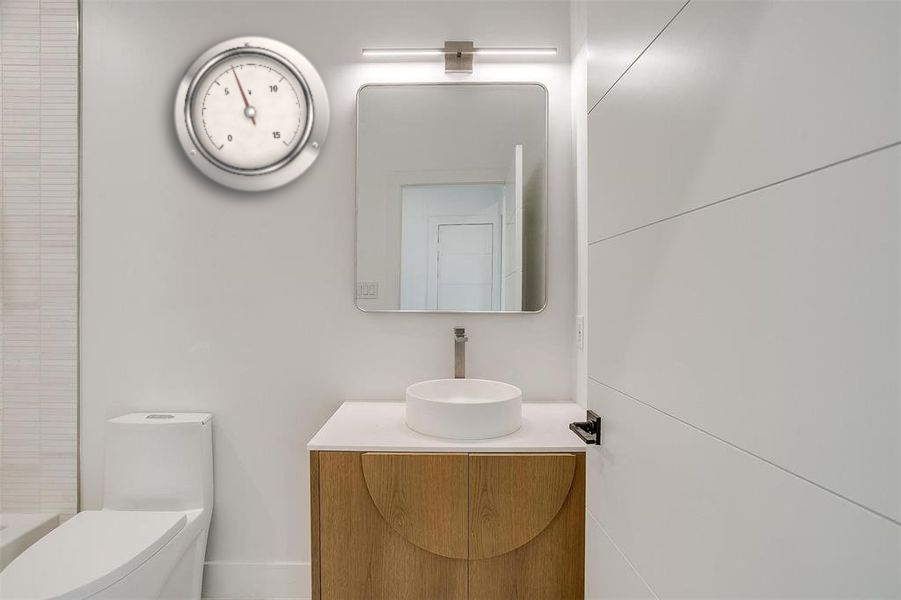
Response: 6.5
